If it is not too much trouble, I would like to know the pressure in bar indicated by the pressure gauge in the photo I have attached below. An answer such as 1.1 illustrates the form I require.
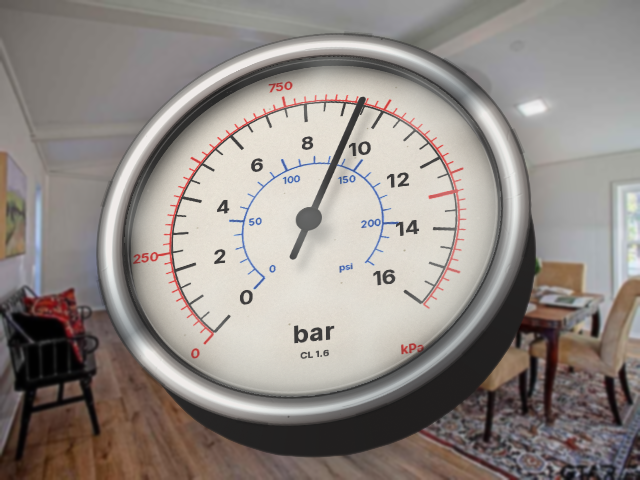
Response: 9.5
